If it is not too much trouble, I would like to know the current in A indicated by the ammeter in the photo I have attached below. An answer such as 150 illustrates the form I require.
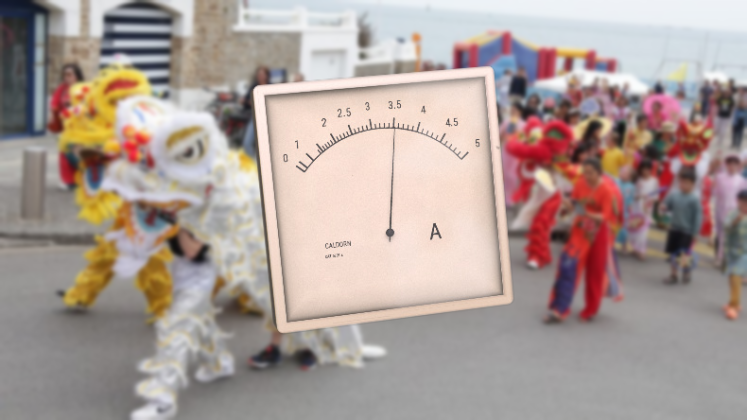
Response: 3.5
